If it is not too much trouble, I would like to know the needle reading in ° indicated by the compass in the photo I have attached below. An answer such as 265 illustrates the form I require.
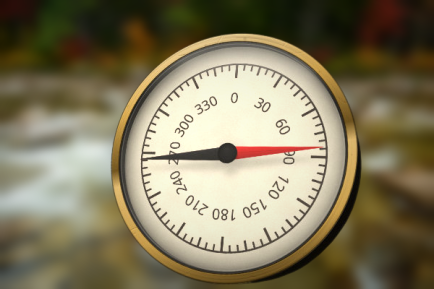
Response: 85
